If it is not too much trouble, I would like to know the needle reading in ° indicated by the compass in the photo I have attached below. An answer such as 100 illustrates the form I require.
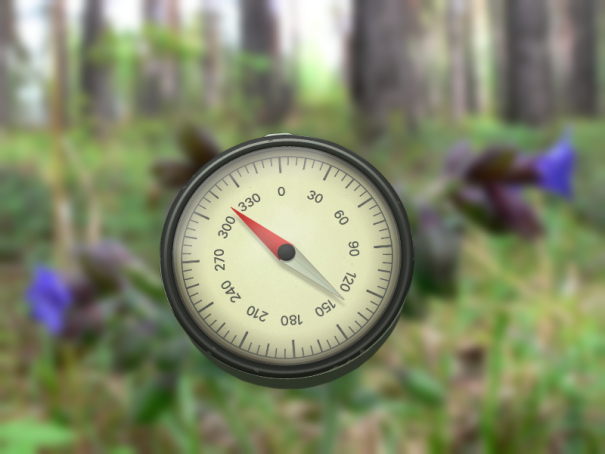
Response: 315
